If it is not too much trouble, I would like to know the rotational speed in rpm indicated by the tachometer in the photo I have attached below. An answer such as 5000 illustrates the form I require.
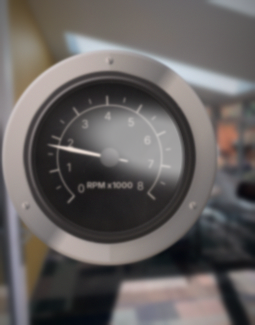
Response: 1750
